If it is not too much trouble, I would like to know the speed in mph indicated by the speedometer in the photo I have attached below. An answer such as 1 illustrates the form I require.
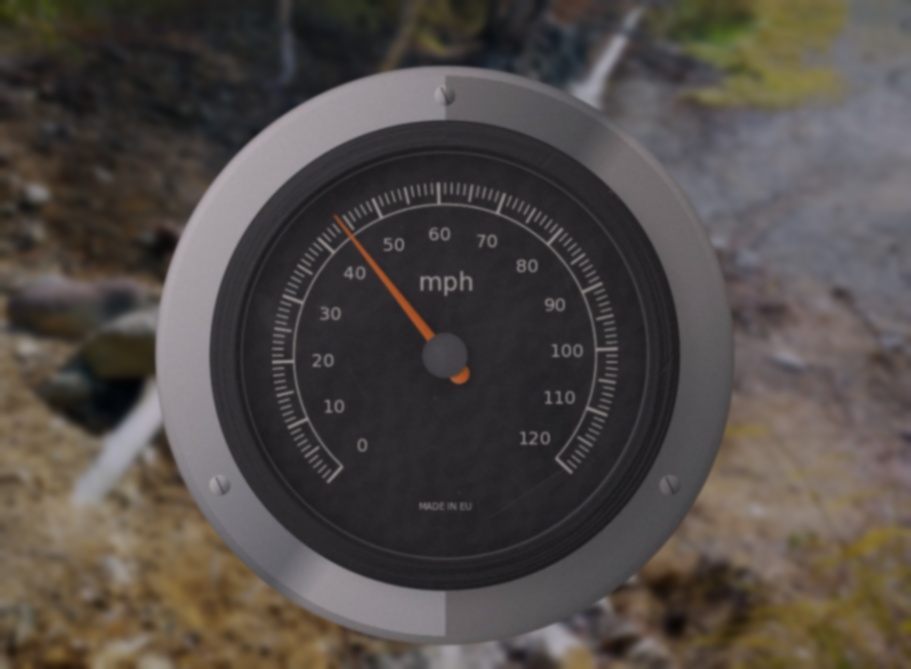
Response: 44
